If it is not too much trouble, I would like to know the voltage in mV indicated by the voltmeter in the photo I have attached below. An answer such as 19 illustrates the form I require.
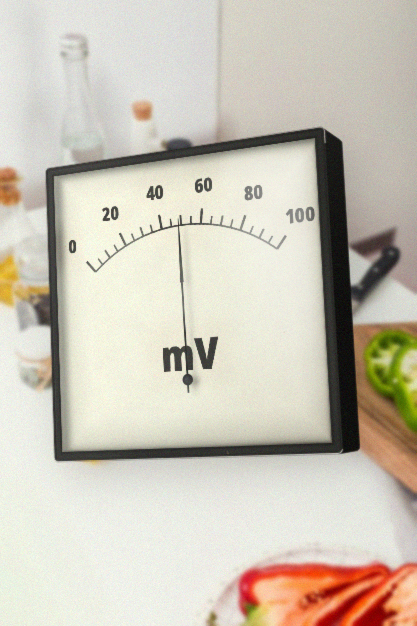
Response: 50
